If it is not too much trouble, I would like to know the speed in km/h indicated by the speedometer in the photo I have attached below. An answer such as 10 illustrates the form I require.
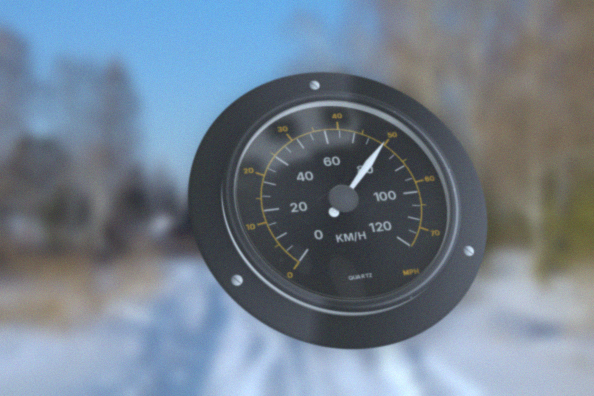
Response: 80
